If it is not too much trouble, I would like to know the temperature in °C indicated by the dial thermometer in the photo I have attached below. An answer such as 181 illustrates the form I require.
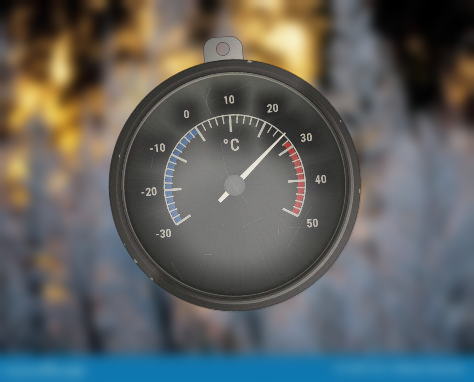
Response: 26
